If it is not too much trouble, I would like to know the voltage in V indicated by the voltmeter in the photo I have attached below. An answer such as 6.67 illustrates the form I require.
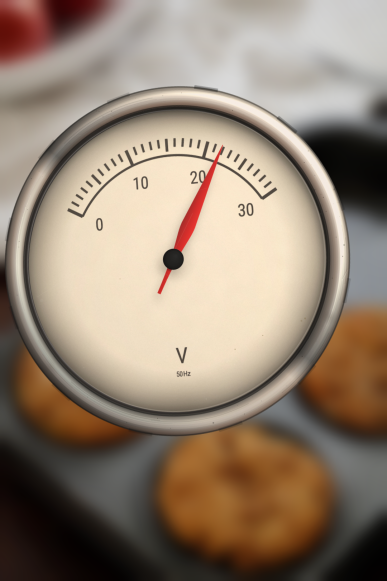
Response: 22
